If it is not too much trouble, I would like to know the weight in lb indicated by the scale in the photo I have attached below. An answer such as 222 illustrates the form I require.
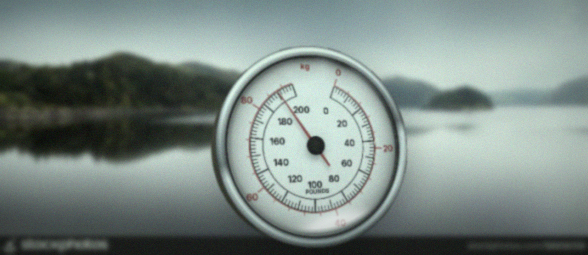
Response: 190
